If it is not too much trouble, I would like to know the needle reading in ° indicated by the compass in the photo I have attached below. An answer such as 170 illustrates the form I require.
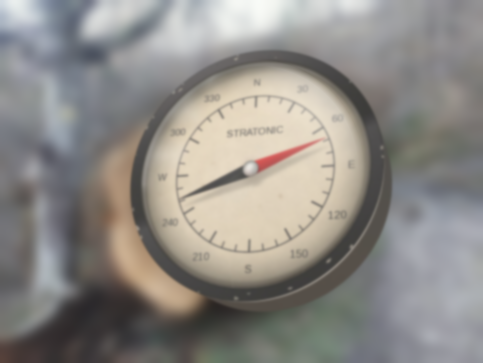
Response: 70
